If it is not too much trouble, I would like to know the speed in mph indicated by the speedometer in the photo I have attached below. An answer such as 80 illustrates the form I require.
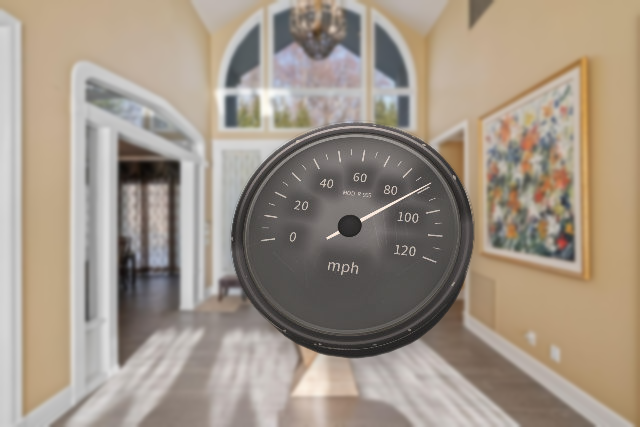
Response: 90
